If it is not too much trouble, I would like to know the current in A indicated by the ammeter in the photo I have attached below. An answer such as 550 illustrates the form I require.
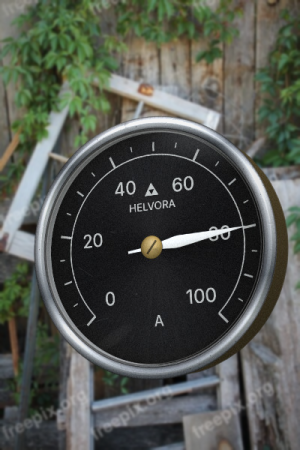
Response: 80
